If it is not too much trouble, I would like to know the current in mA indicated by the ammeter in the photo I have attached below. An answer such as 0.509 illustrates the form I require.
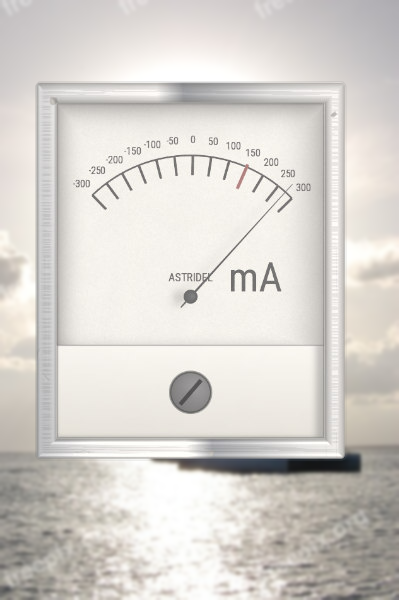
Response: 275
